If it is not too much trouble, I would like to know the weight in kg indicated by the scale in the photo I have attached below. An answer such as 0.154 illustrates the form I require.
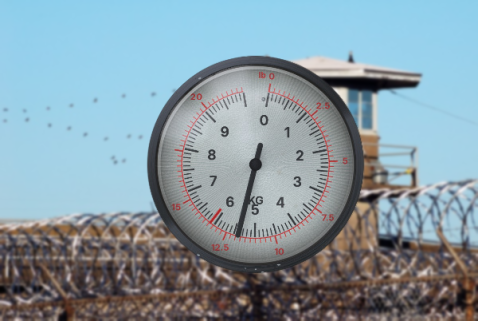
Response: 5.4
